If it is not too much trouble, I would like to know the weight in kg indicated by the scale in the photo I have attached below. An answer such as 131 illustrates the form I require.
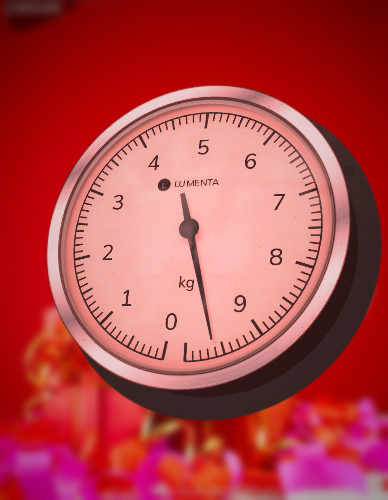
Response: 9.6
